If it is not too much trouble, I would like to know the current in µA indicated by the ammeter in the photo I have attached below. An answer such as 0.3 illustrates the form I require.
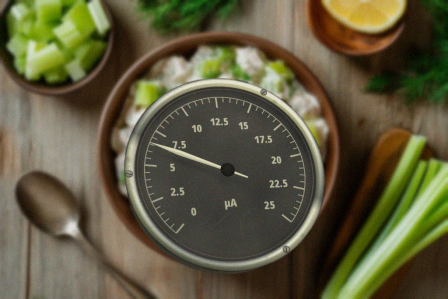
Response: 6.5
